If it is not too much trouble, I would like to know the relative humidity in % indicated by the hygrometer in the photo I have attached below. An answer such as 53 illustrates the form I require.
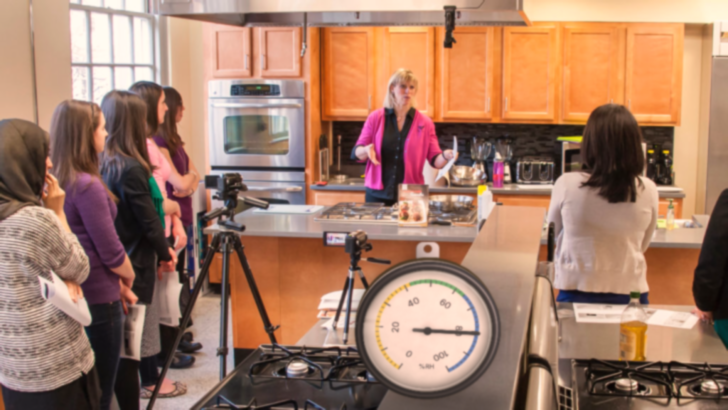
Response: 80
